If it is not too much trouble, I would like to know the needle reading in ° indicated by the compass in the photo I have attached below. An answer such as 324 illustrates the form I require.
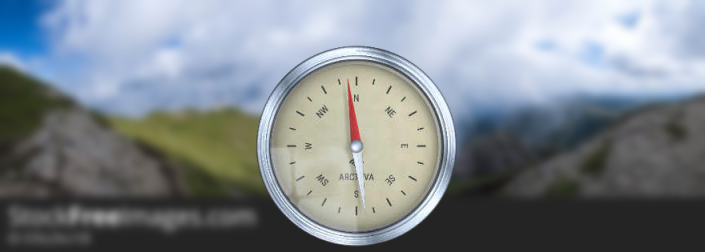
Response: 352.5
